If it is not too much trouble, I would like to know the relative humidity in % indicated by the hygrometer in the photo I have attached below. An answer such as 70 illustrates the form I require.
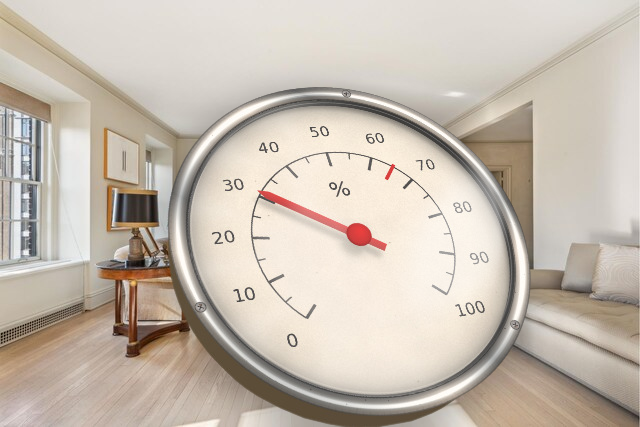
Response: 30
